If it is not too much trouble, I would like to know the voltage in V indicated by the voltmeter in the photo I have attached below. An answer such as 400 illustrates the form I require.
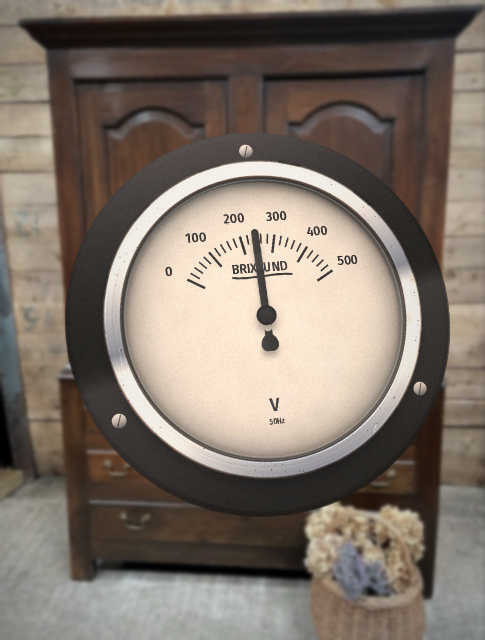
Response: 240
